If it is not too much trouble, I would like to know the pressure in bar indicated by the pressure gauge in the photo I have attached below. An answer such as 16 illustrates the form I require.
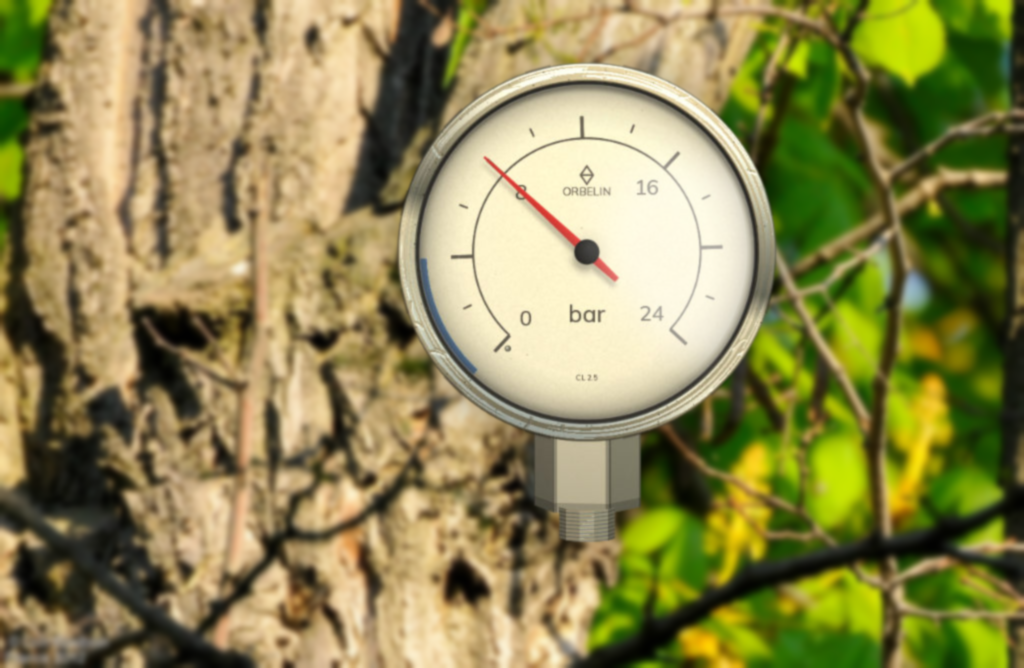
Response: 8
